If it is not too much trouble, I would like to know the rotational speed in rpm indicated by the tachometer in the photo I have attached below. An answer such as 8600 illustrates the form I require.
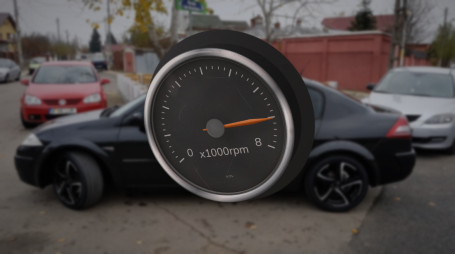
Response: 7000
